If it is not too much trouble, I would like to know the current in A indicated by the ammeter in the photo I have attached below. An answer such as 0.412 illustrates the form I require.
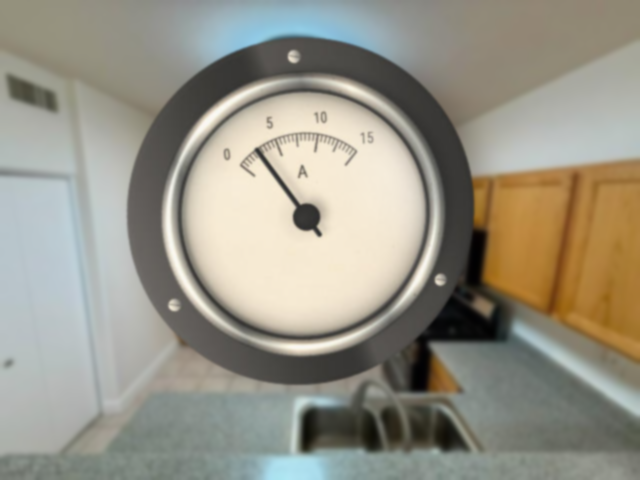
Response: 2.5
